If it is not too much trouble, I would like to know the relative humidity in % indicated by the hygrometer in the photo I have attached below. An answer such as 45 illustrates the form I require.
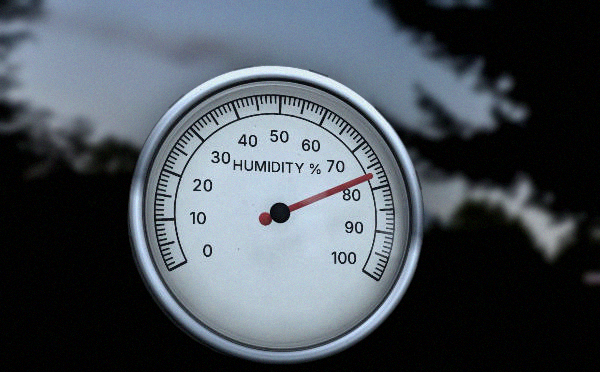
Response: 77
